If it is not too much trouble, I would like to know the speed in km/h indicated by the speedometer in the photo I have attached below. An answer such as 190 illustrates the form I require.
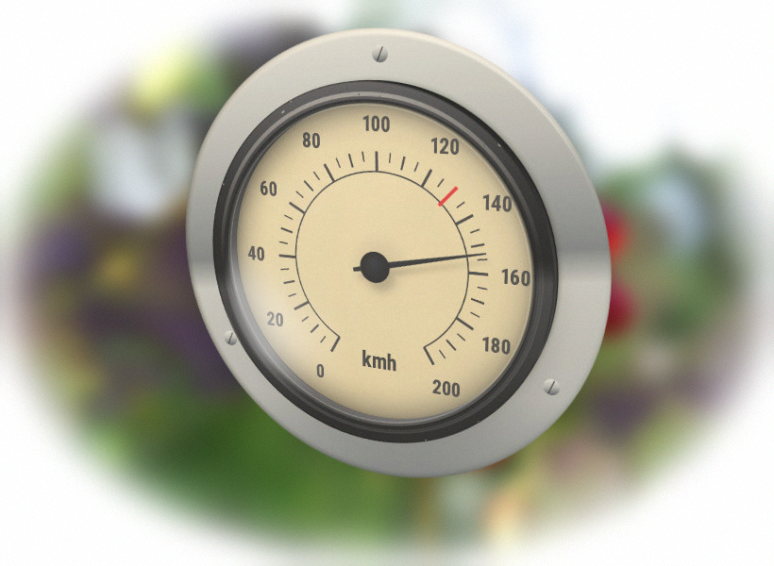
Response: 152.5
